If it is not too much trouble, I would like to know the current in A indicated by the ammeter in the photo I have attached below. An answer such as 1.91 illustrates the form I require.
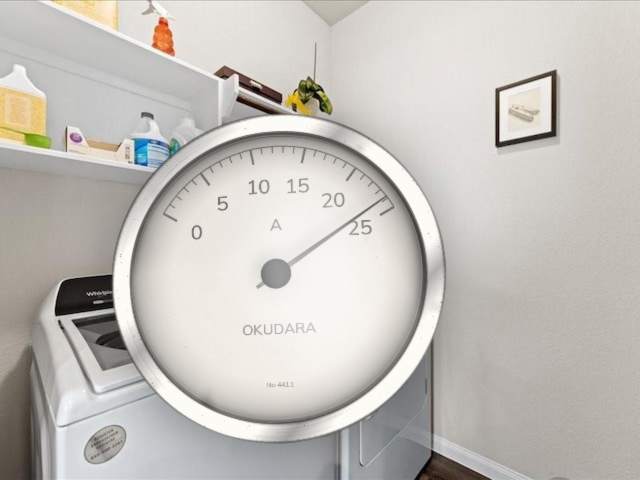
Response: 24
